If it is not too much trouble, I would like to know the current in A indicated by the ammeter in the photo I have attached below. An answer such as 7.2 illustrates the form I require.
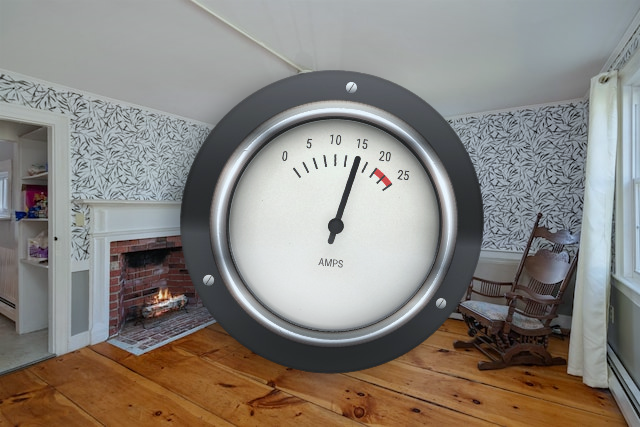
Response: 15
